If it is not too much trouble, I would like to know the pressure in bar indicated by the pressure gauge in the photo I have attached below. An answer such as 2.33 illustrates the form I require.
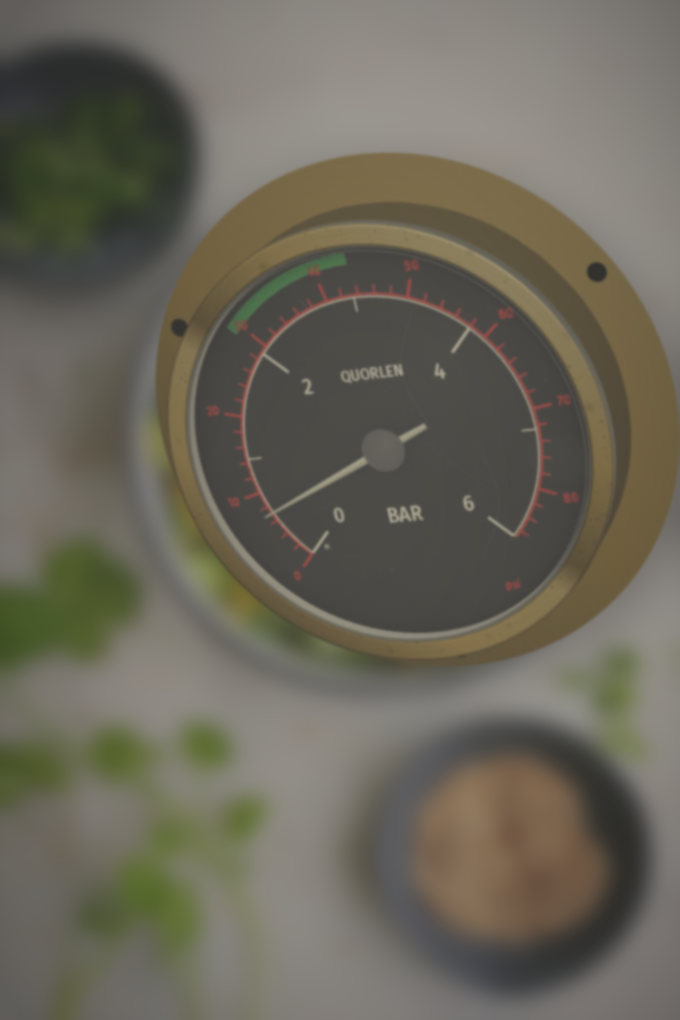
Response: 0.5
